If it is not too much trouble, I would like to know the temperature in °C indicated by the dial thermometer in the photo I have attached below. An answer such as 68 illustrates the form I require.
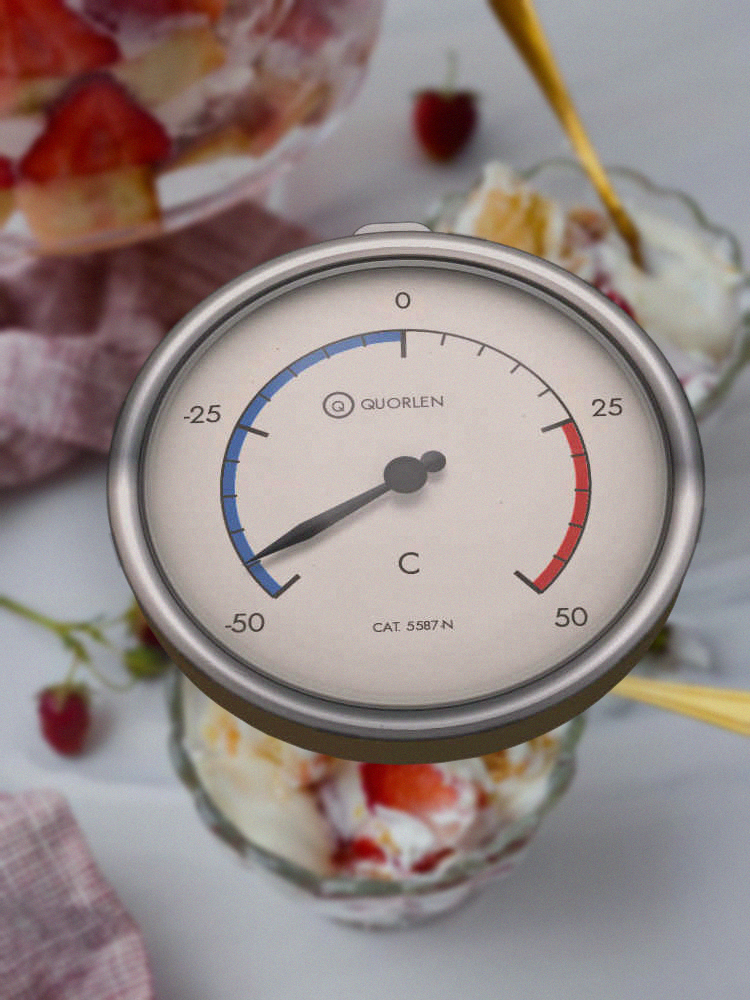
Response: -45
